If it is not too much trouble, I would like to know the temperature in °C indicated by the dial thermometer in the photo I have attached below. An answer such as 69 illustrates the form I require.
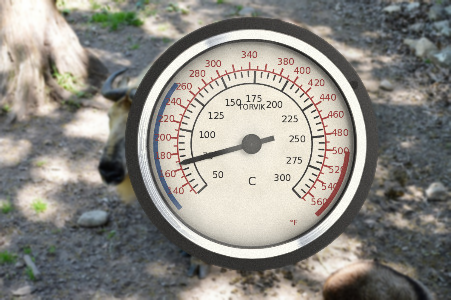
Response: 75
